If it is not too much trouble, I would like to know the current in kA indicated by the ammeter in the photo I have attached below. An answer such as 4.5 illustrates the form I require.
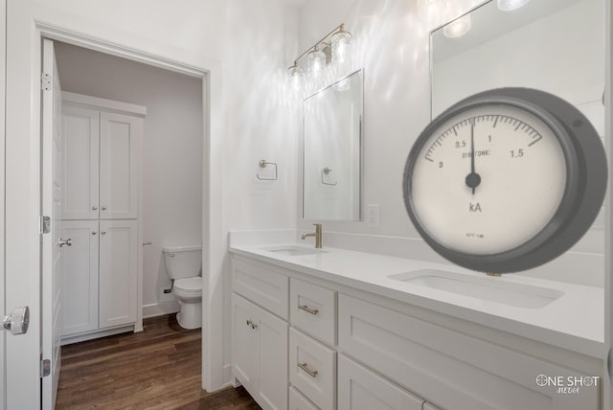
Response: 0.75
